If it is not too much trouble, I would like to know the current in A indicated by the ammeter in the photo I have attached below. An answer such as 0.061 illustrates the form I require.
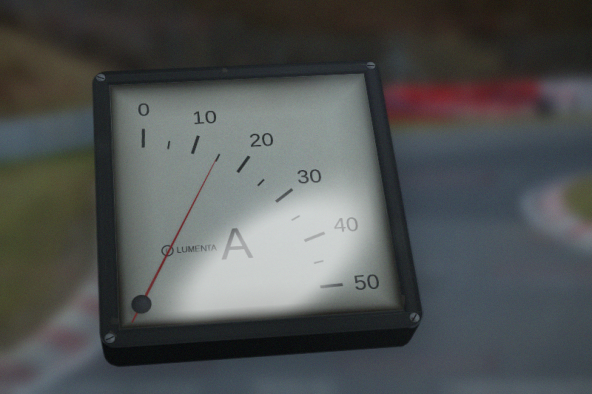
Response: 15
